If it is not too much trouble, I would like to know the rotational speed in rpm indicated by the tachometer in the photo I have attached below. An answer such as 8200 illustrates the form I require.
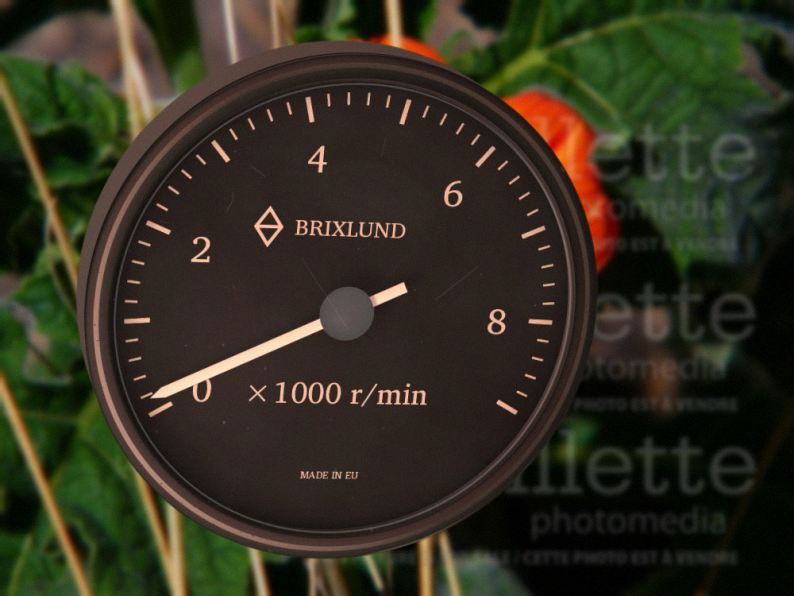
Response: 200
